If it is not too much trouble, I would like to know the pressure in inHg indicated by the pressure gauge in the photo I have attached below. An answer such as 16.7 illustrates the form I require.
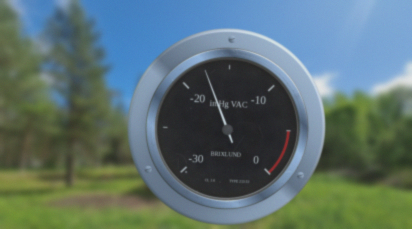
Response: -17.5
